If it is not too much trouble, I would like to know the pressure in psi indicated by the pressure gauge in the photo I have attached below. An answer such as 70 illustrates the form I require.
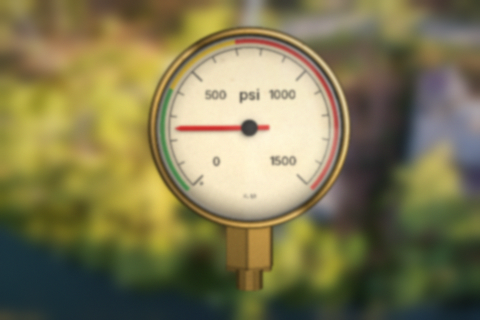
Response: 250
